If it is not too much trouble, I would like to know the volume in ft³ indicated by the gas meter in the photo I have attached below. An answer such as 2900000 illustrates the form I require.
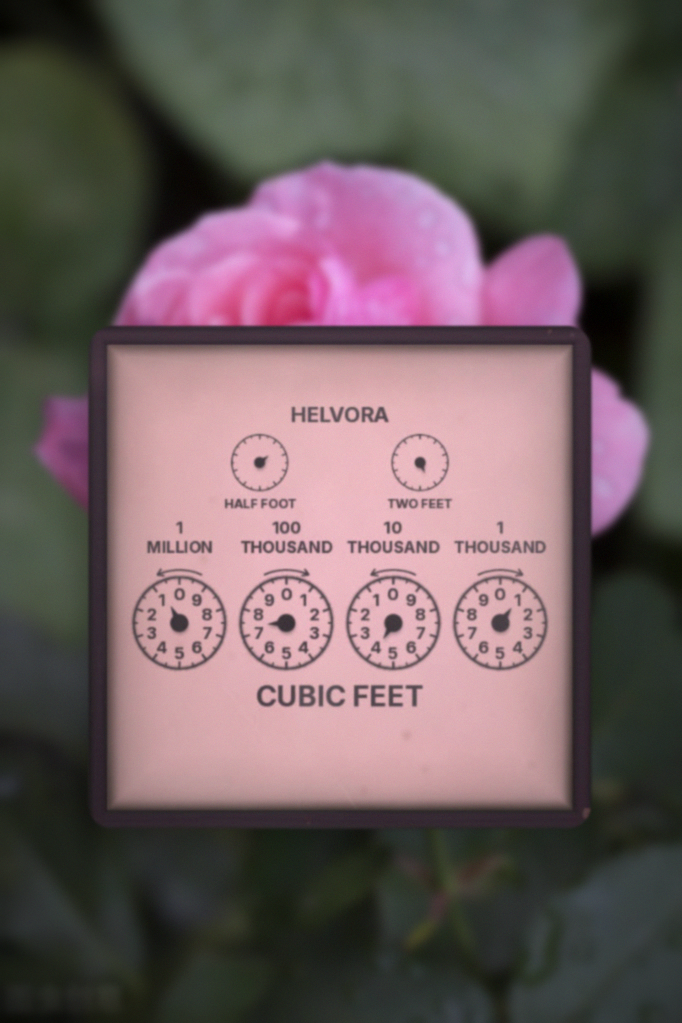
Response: 74100
